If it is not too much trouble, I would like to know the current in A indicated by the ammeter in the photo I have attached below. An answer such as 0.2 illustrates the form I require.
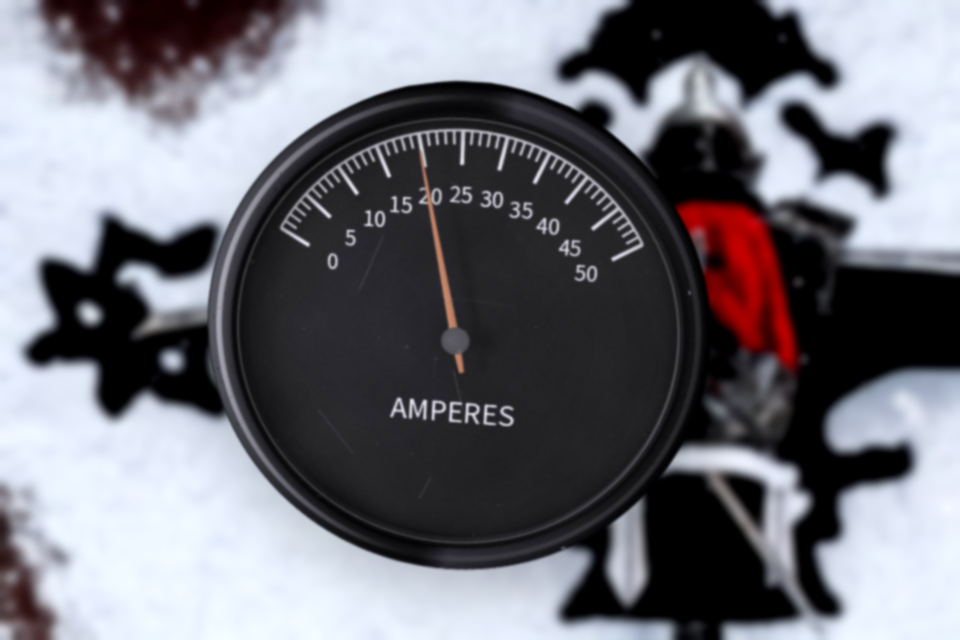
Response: 20
